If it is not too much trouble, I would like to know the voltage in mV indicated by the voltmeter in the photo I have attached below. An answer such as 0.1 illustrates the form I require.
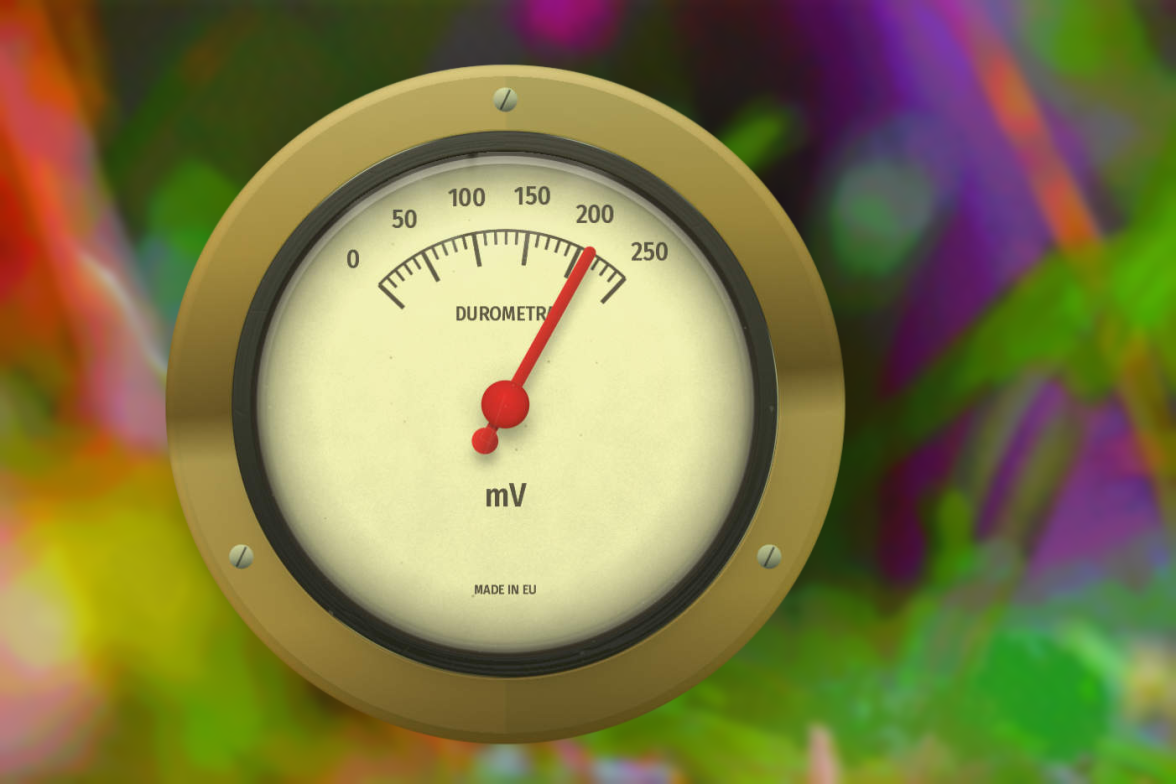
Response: 210
